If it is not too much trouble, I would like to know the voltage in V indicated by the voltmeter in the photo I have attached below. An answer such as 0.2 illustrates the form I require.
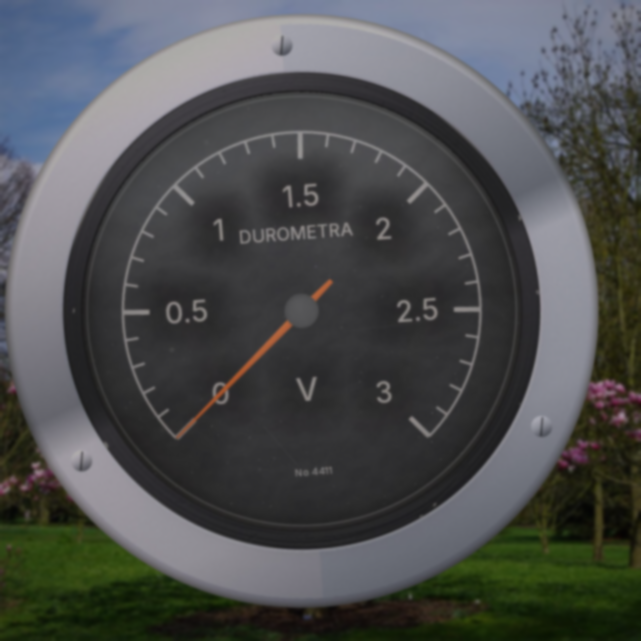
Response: 0
